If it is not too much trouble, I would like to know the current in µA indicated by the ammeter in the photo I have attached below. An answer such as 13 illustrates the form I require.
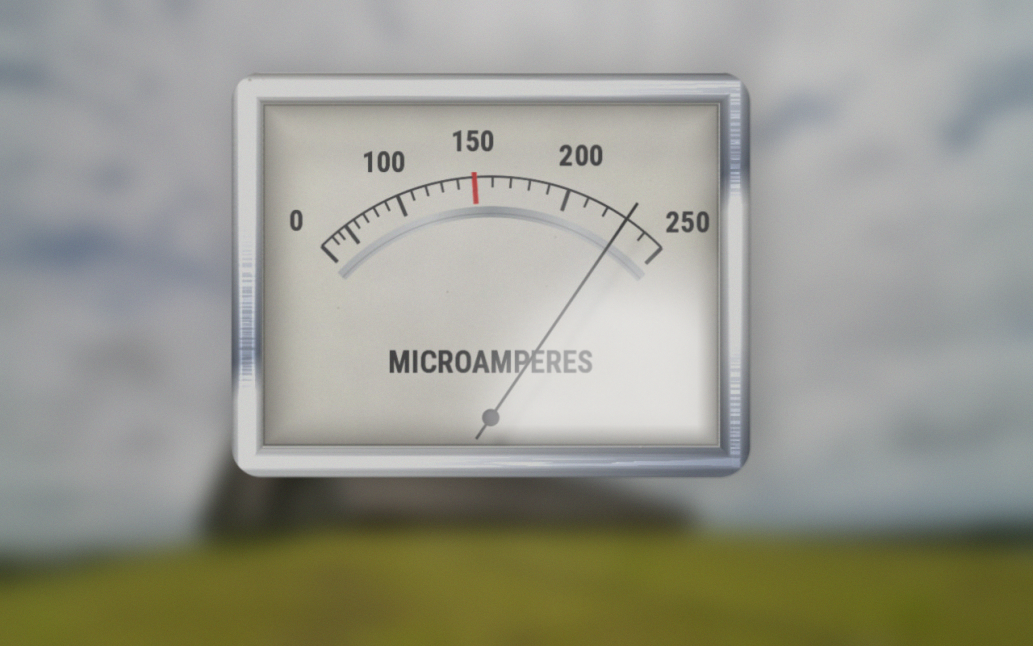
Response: 230
